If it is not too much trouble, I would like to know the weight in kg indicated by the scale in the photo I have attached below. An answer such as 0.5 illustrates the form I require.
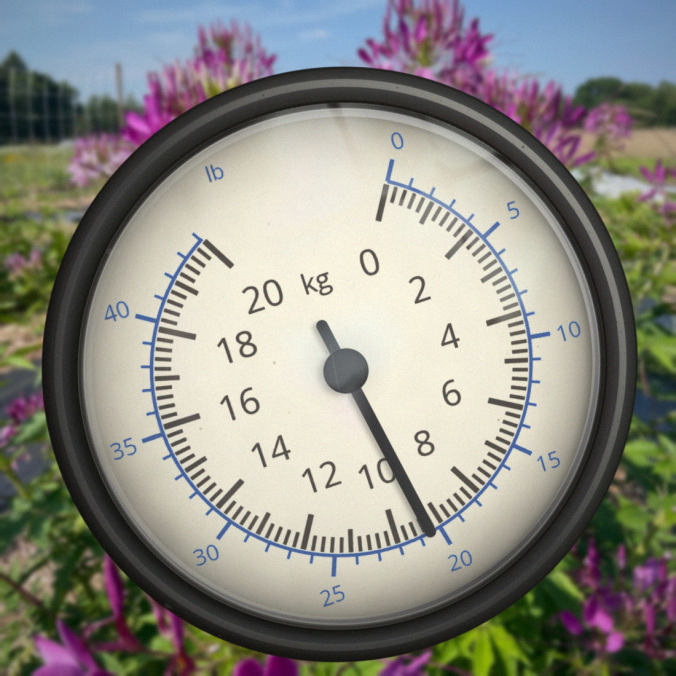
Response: 9.3
